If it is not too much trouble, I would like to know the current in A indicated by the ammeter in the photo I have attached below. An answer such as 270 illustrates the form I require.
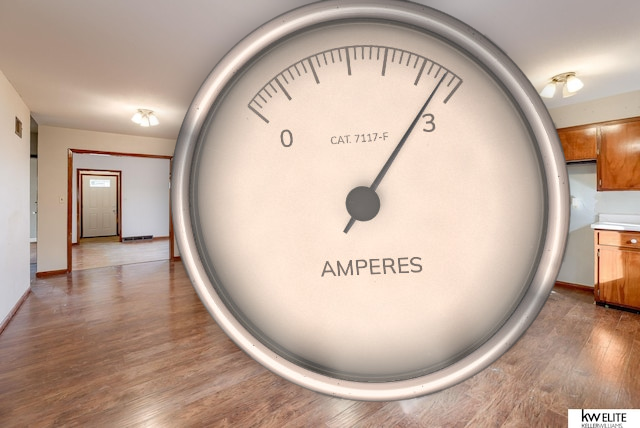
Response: 2.8
